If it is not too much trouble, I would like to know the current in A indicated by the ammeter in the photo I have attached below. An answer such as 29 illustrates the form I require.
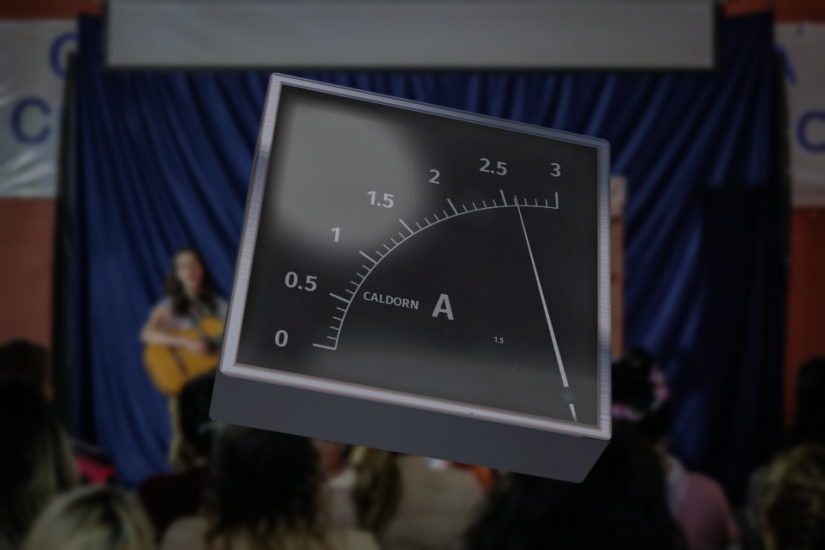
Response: 2.6
